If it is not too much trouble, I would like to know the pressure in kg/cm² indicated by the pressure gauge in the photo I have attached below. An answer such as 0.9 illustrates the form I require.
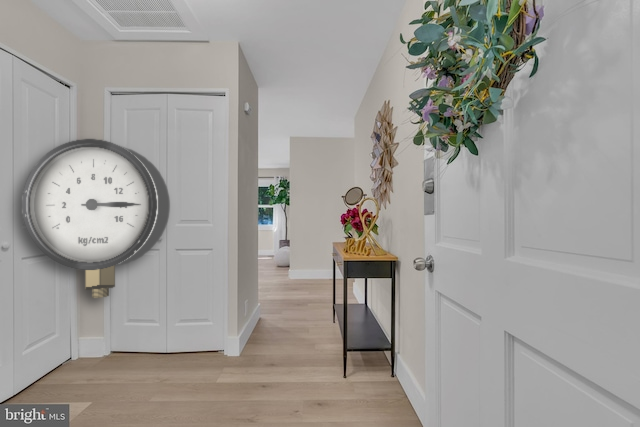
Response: 14
